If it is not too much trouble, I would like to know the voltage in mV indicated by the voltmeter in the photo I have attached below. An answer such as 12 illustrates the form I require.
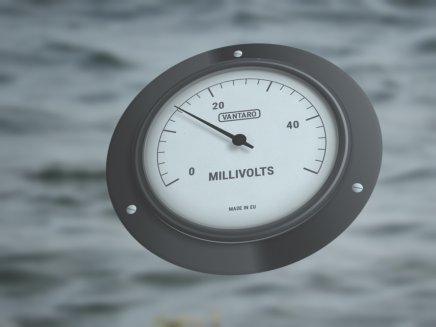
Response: 14
